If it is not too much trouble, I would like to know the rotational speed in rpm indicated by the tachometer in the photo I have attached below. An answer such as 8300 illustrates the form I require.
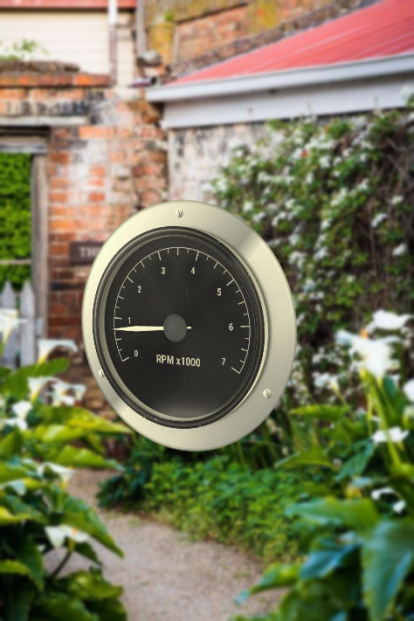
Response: 750
